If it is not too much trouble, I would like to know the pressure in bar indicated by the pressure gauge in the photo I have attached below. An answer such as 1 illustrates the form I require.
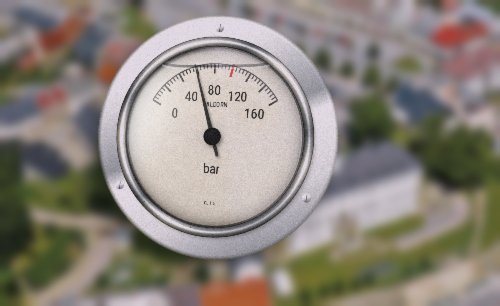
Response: 60
